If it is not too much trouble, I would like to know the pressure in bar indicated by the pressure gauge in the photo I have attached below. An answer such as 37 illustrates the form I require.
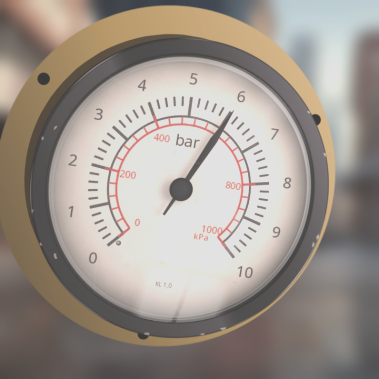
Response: 6
